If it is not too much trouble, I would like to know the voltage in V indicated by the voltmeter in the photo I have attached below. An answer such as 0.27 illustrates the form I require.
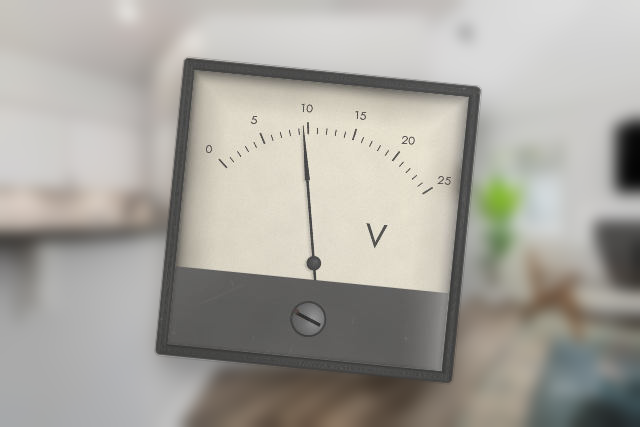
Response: 9.5
